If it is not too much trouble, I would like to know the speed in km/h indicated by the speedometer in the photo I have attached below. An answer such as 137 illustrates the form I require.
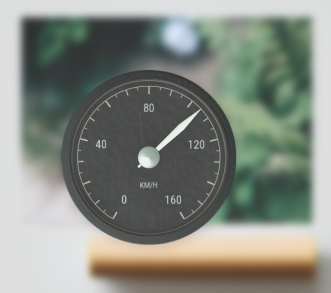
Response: 105
